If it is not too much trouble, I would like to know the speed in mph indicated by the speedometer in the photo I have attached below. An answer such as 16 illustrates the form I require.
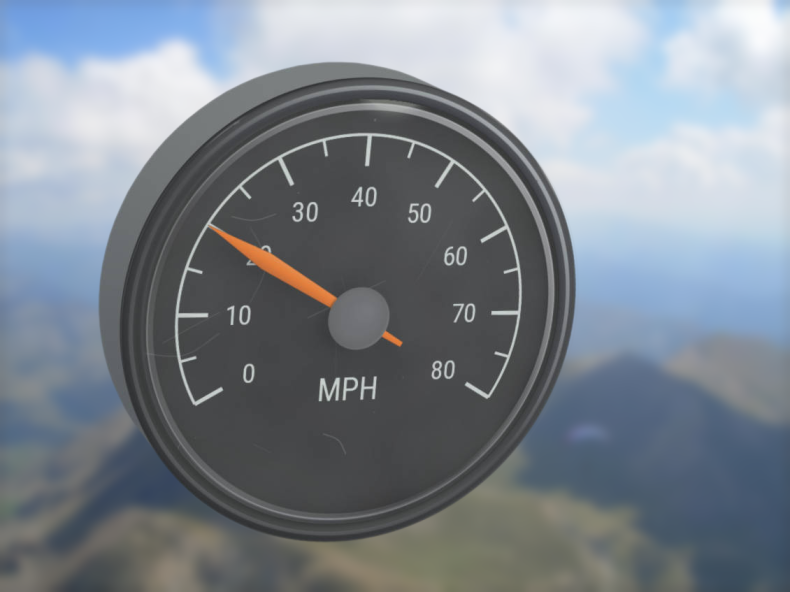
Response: 20
